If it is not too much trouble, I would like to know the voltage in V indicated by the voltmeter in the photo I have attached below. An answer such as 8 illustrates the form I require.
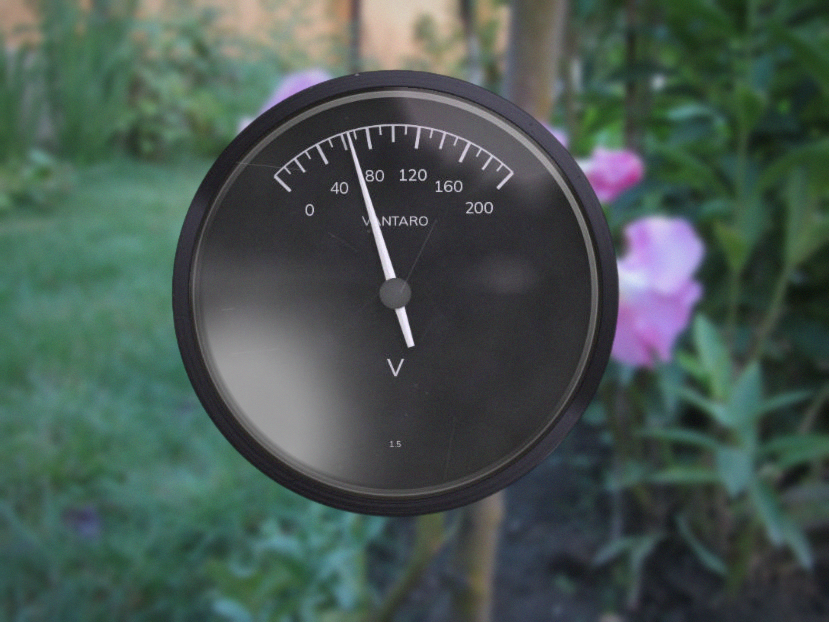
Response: 65
